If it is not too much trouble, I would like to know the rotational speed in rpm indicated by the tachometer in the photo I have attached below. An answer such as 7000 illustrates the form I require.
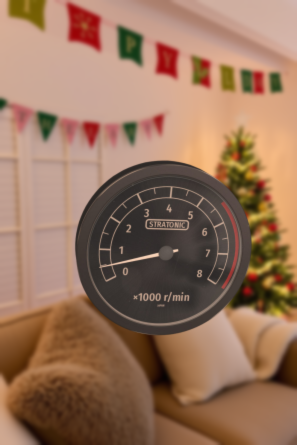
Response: 500
